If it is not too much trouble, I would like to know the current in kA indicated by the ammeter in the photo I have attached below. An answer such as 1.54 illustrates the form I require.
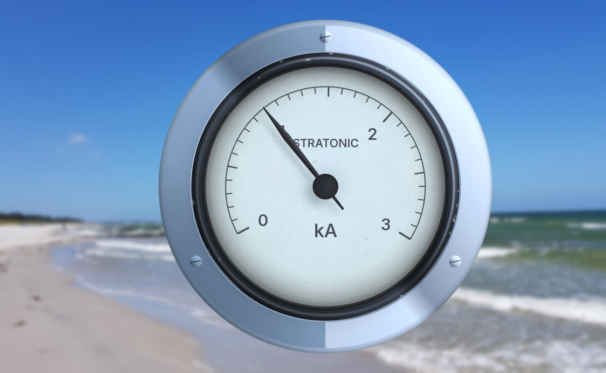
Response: 1
